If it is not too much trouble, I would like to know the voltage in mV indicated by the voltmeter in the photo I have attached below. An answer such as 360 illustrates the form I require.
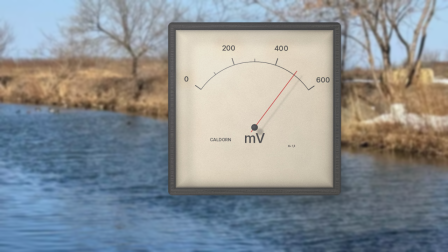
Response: 500
